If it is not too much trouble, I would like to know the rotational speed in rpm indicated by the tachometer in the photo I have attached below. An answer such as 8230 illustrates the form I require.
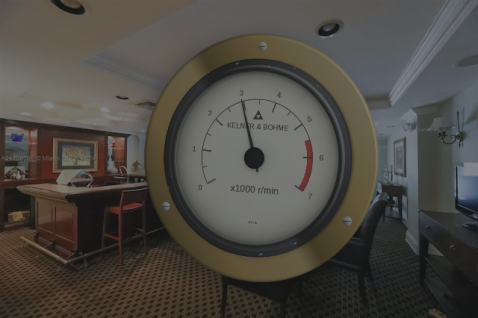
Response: 3000
